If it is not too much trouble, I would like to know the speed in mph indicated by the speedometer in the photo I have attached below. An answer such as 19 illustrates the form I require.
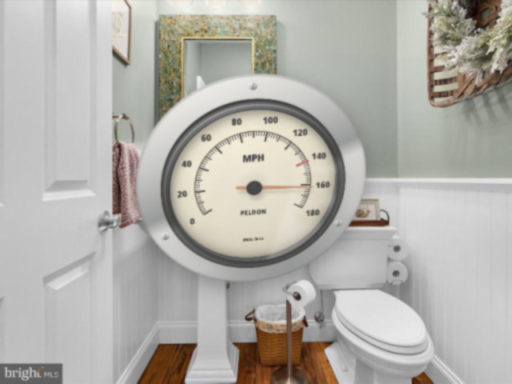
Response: 160
